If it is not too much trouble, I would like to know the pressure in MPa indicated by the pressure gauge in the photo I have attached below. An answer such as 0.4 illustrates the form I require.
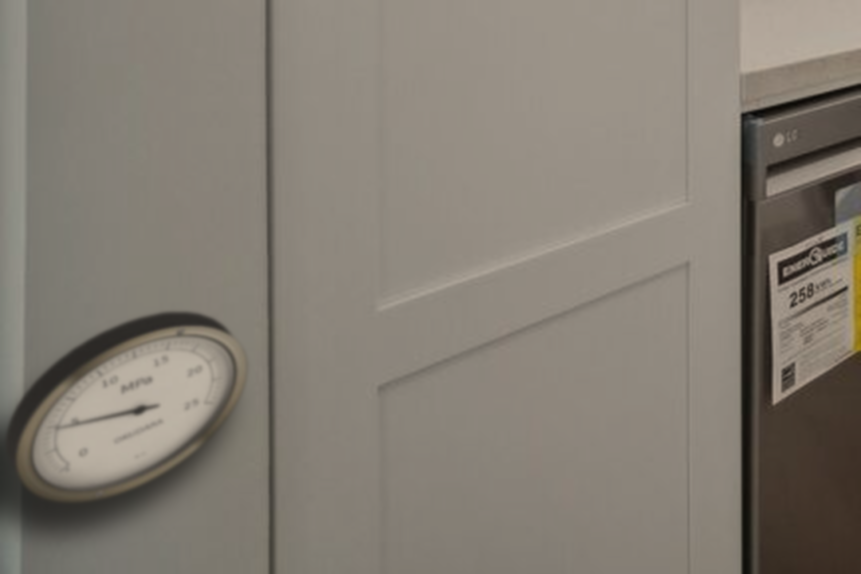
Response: 5
